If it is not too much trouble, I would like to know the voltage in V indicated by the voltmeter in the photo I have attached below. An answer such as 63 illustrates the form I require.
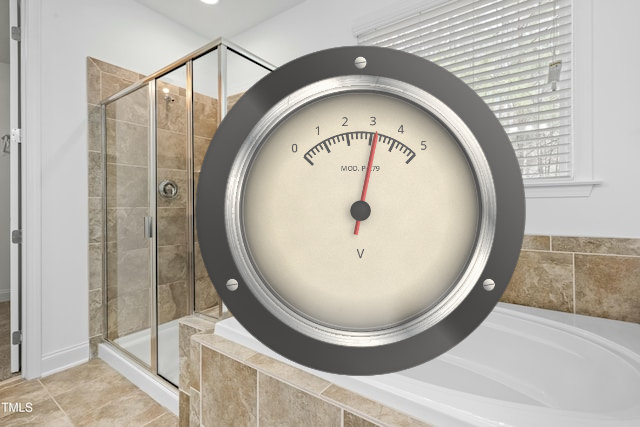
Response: 3.2
